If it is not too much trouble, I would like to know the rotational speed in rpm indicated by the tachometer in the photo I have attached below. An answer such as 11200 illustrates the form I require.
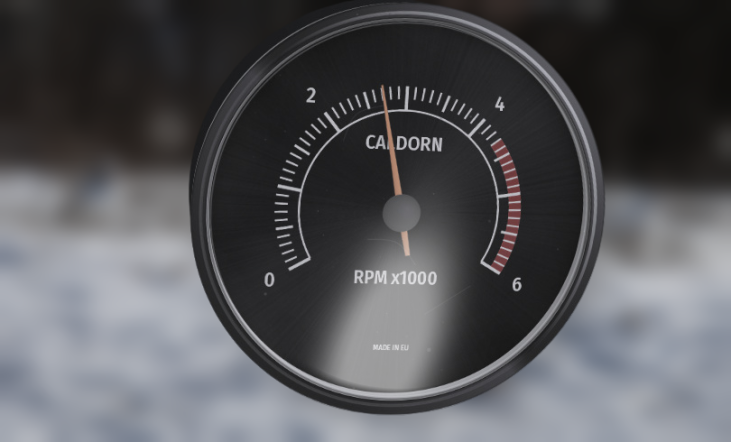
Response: 2700
